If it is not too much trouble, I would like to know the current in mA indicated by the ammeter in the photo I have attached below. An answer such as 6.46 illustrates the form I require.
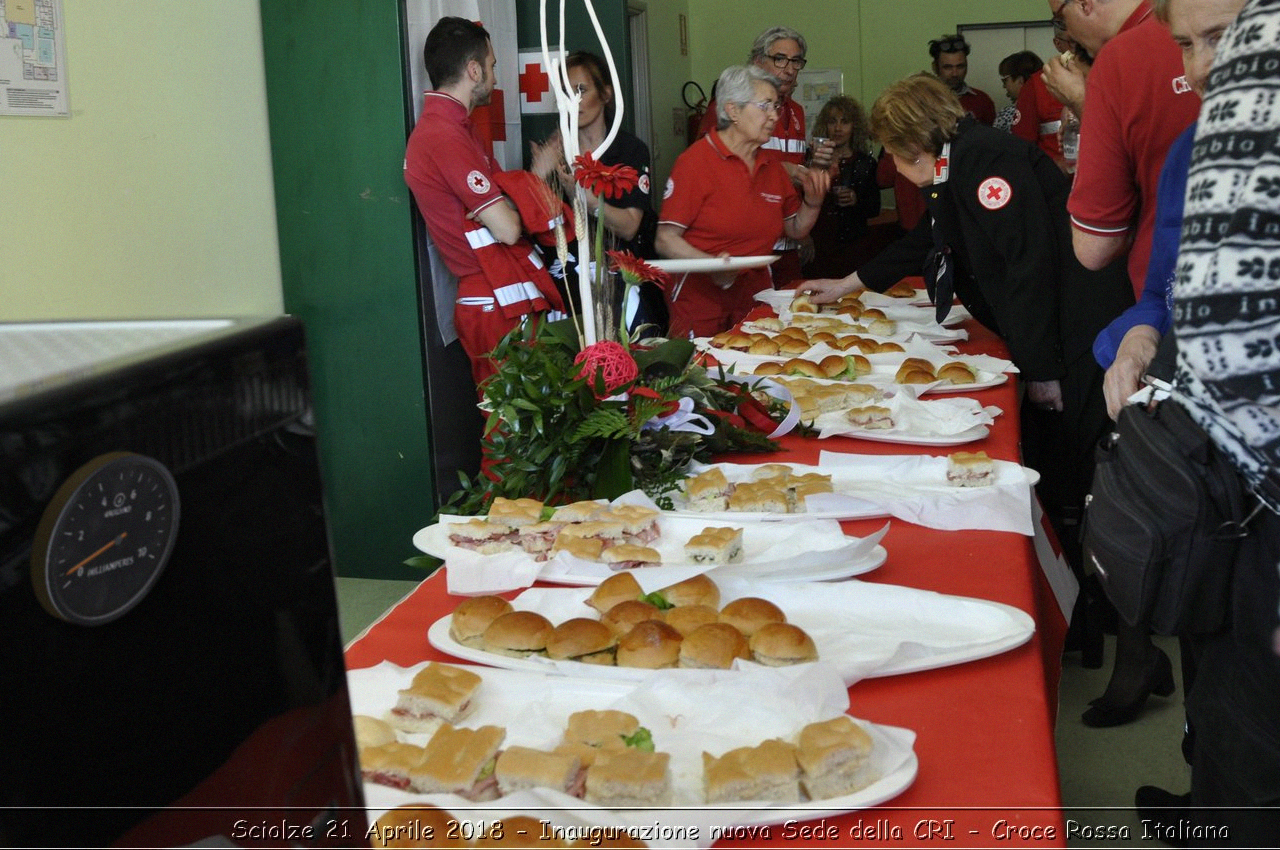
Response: 0.5
